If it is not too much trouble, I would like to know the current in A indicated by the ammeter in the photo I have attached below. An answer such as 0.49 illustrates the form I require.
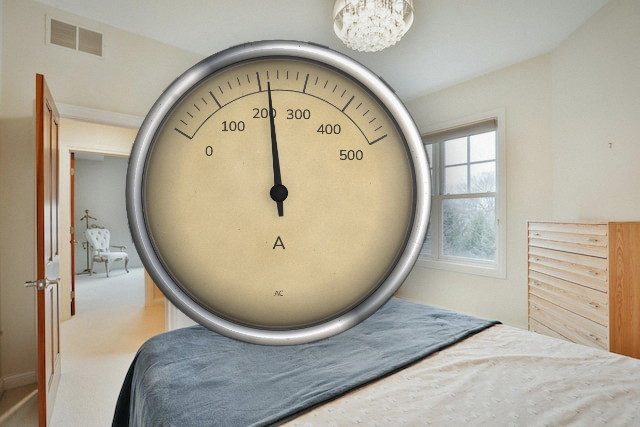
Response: 220
